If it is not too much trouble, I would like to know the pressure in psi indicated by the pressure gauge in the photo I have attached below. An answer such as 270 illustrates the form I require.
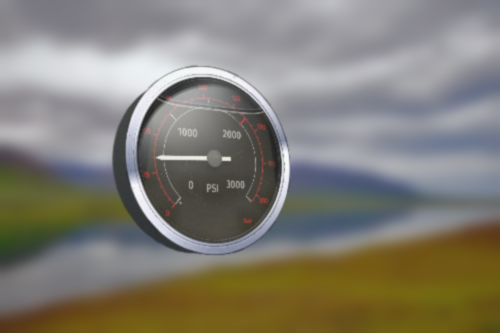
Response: 500
